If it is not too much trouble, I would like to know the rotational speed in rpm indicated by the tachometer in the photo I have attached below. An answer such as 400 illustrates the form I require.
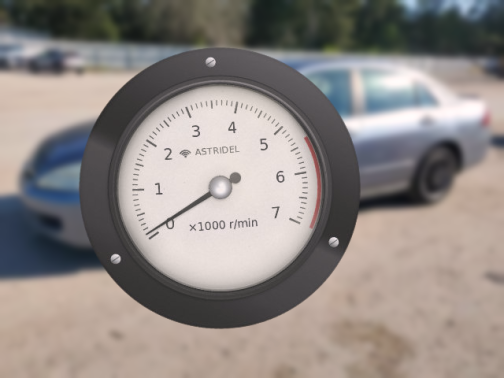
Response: 100
